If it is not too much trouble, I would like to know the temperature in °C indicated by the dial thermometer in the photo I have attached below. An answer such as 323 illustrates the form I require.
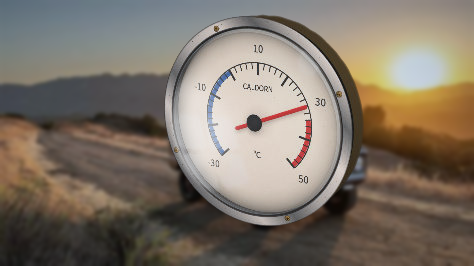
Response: 30
